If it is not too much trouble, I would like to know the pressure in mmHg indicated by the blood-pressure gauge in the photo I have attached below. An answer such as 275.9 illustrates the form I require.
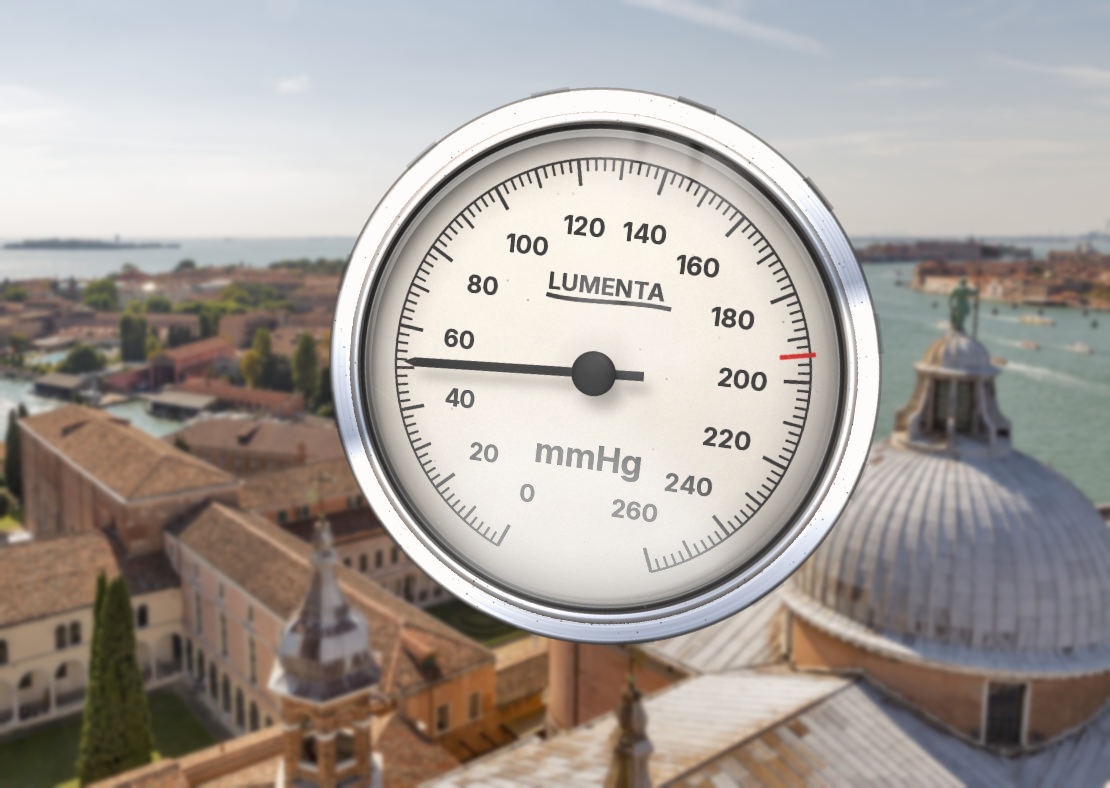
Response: 52
